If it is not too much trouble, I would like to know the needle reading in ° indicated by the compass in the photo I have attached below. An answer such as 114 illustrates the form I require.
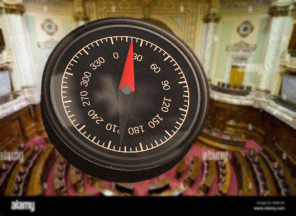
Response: 20
